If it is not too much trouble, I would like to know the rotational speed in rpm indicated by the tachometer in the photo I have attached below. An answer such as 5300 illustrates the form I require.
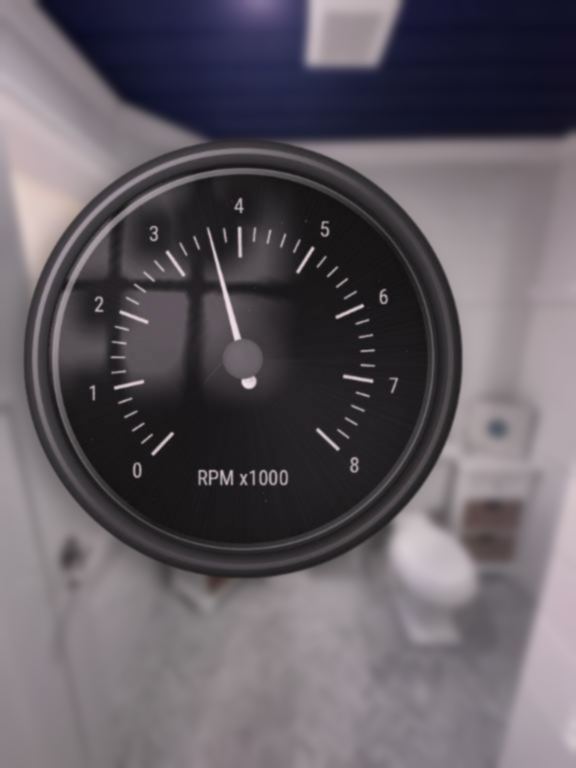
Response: 3600
